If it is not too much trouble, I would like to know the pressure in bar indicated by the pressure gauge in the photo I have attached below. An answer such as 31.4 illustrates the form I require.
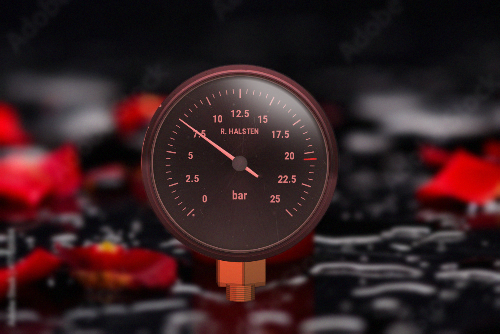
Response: 7.5
